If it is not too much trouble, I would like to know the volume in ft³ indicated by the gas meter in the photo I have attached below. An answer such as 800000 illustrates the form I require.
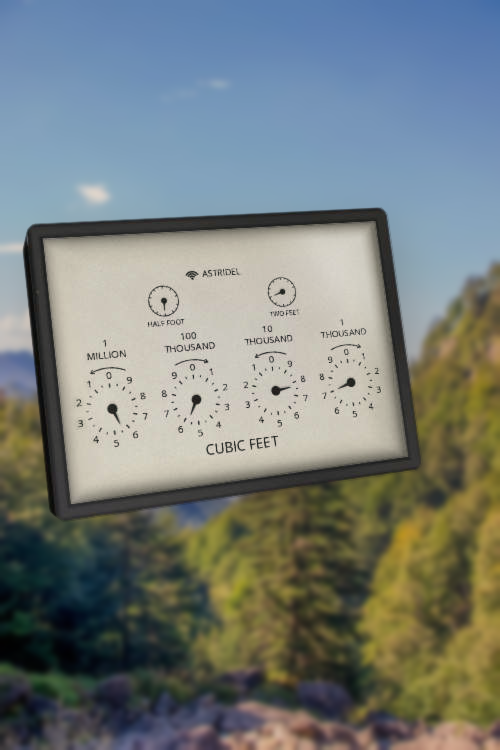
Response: 557700
